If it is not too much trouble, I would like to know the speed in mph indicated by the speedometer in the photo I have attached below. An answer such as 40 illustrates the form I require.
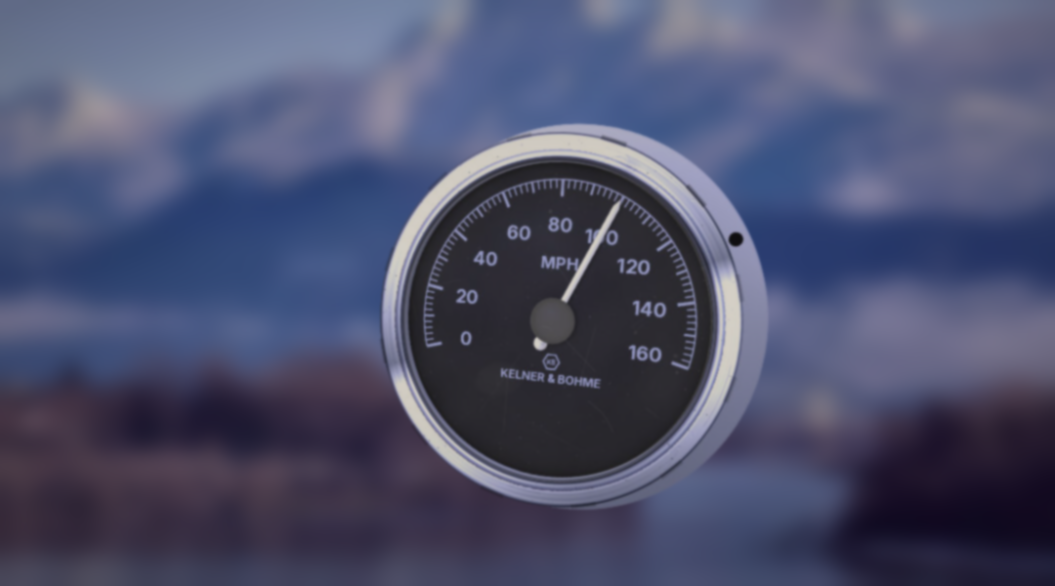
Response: 100
